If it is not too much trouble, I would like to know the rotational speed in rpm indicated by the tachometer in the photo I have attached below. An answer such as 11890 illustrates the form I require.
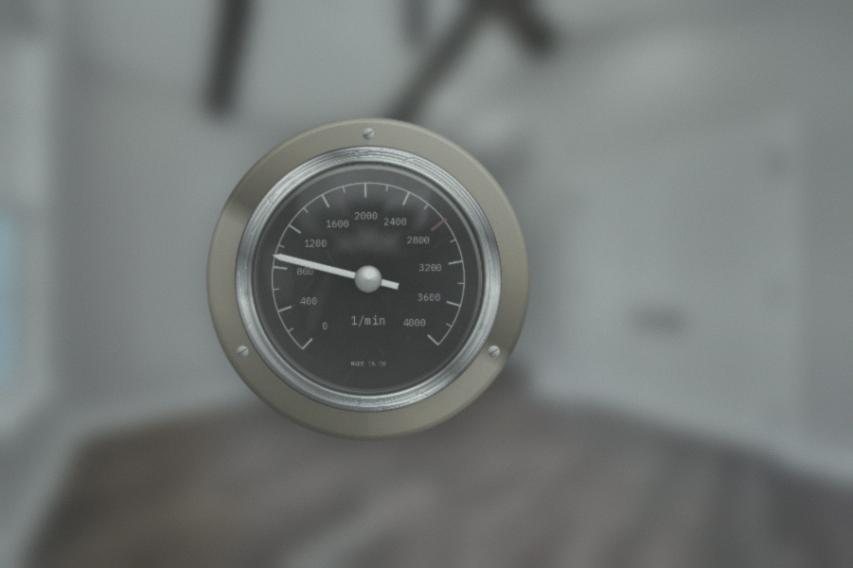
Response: 900
